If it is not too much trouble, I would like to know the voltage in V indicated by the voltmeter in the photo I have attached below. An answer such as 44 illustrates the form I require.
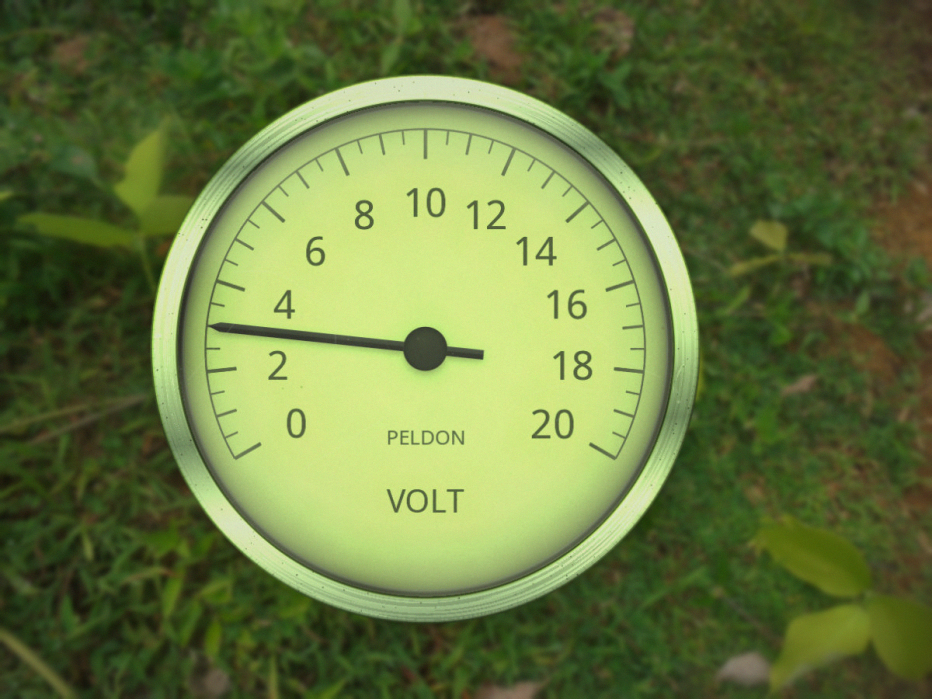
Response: 3
